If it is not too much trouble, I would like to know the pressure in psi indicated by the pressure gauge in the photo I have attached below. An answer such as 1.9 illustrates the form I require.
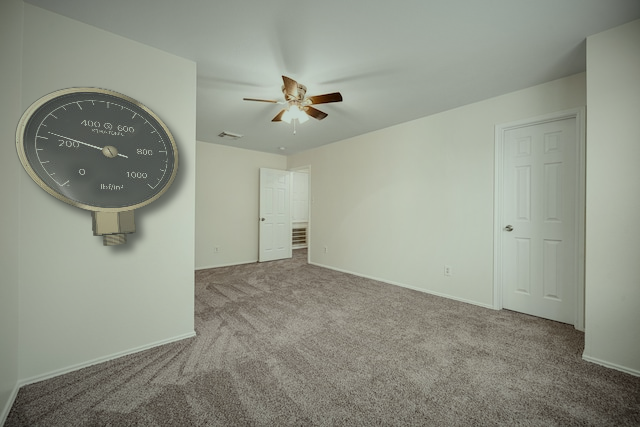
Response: 225
